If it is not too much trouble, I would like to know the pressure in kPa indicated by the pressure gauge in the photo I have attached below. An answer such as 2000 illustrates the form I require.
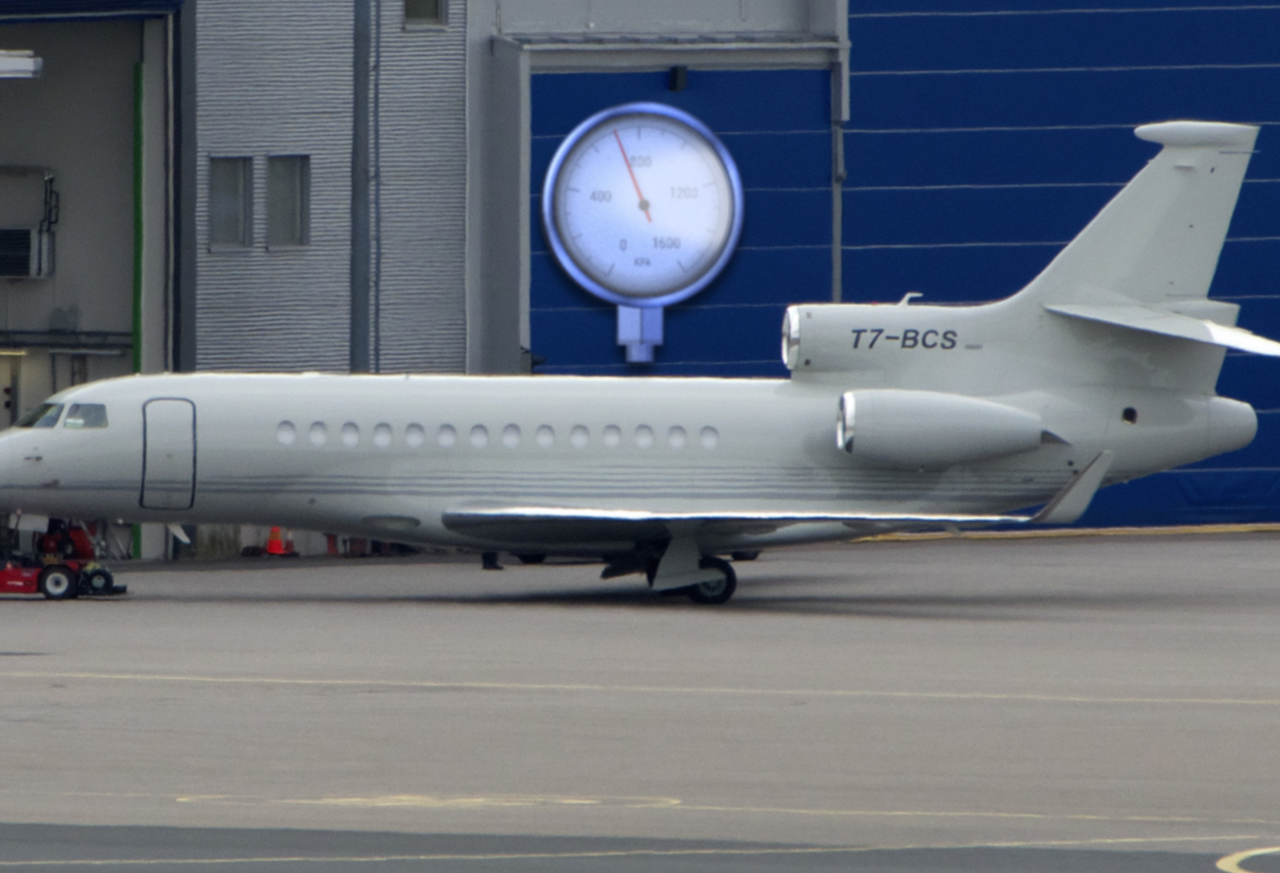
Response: 700
